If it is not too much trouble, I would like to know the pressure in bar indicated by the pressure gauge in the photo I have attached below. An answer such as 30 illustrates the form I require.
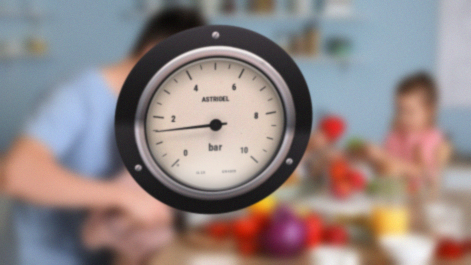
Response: 1.5
